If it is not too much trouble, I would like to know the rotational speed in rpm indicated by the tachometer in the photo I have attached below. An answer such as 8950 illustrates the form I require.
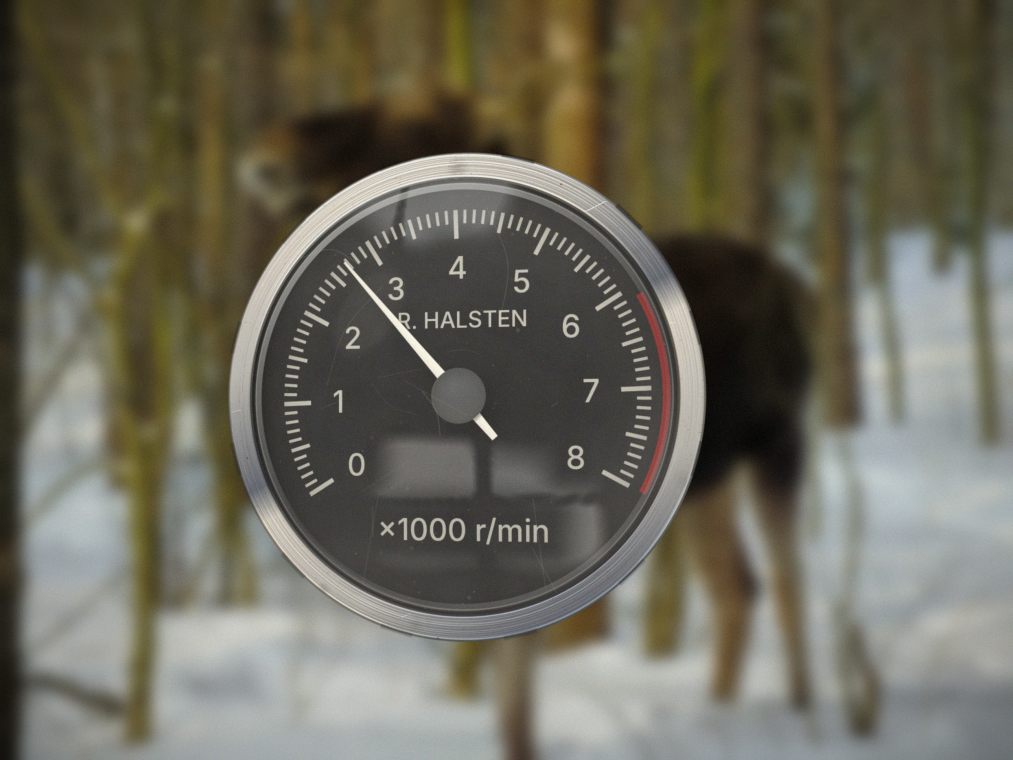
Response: 2700
